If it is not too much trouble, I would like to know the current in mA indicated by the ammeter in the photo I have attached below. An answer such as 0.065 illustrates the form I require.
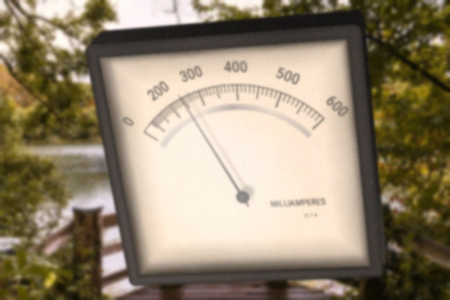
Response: 250
